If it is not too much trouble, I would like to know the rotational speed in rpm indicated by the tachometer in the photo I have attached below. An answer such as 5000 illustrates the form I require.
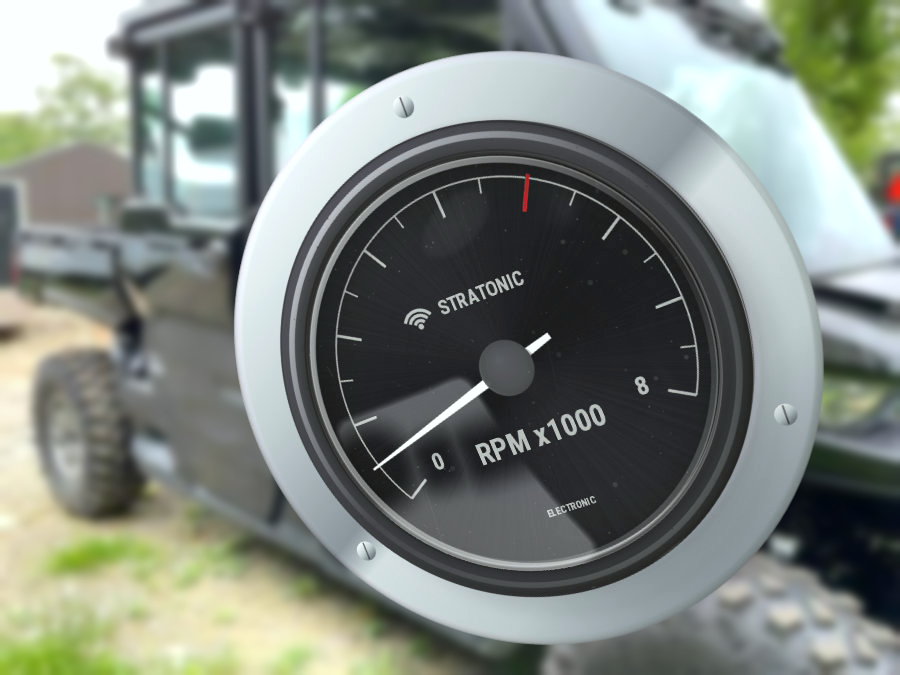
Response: 500
